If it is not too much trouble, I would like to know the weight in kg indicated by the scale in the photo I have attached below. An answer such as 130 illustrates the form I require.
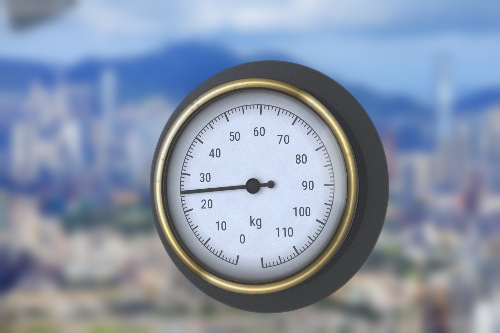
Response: 25
